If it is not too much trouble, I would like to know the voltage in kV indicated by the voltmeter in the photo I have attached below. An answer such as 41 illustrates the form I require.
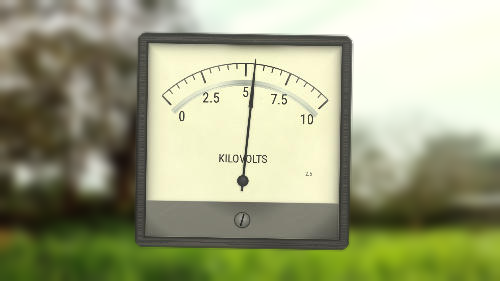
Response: 5.5
